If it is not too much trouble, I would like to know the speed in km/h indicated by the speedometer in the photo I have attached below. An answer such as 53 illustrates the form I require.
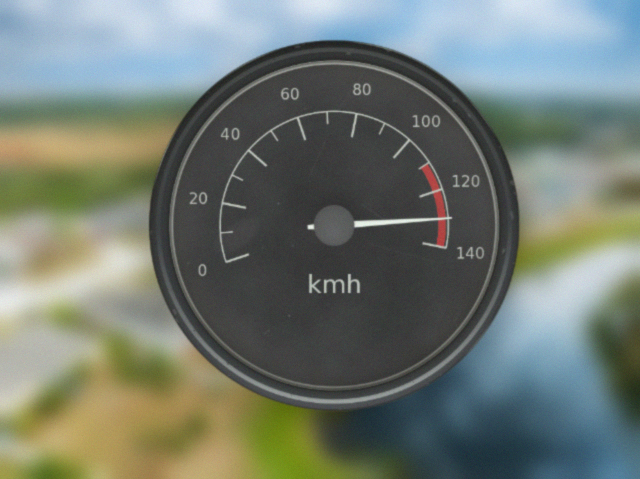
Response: 130
